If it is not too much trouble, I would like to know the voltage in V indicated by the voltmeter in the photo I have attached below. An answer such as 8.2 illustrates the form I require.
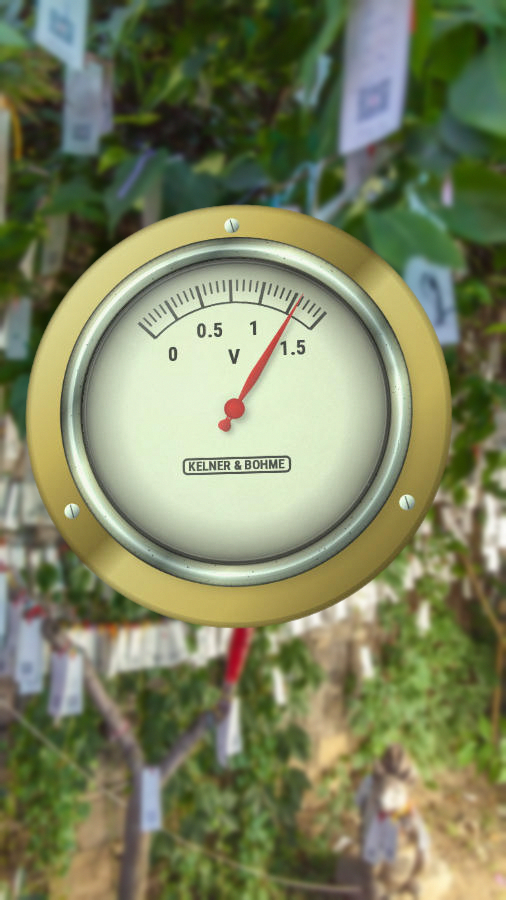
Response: 1.3
